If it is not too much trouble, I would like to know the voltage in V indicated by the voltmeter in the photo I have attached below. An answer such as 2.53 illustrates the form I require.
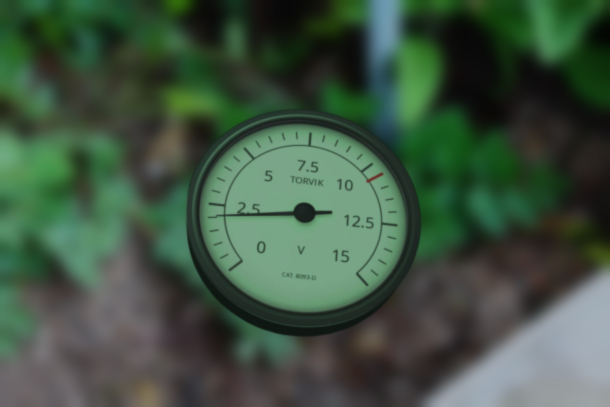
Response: 2
